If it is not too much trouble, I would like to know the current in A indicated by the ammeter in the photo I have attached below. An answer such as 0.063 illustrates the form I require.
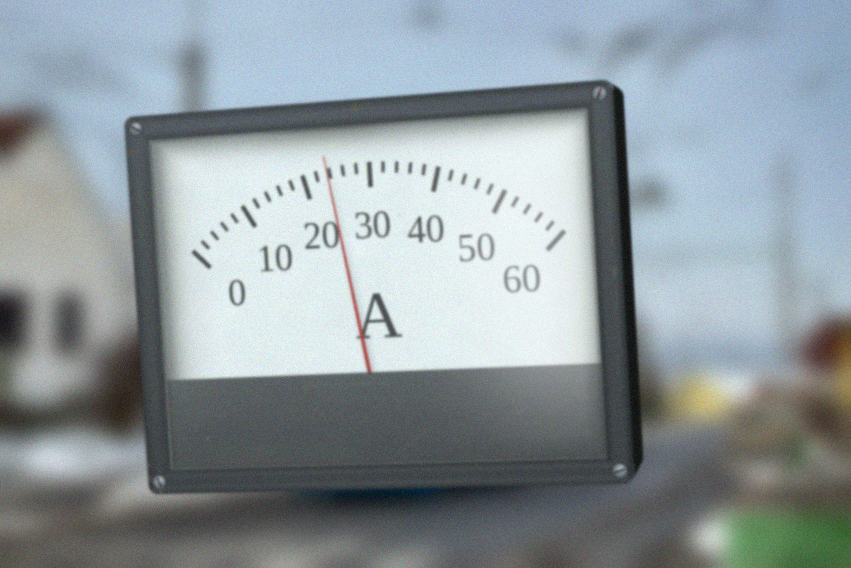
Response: 24
